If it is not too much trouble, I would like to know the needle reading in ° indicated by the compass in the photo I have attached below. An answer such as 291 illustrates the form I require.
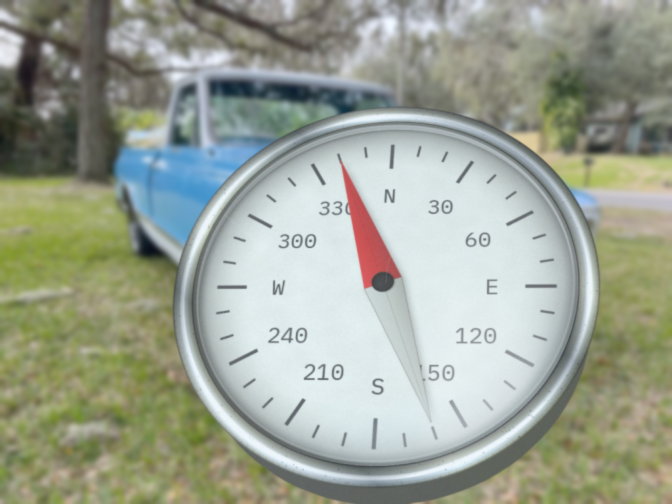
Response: 340
